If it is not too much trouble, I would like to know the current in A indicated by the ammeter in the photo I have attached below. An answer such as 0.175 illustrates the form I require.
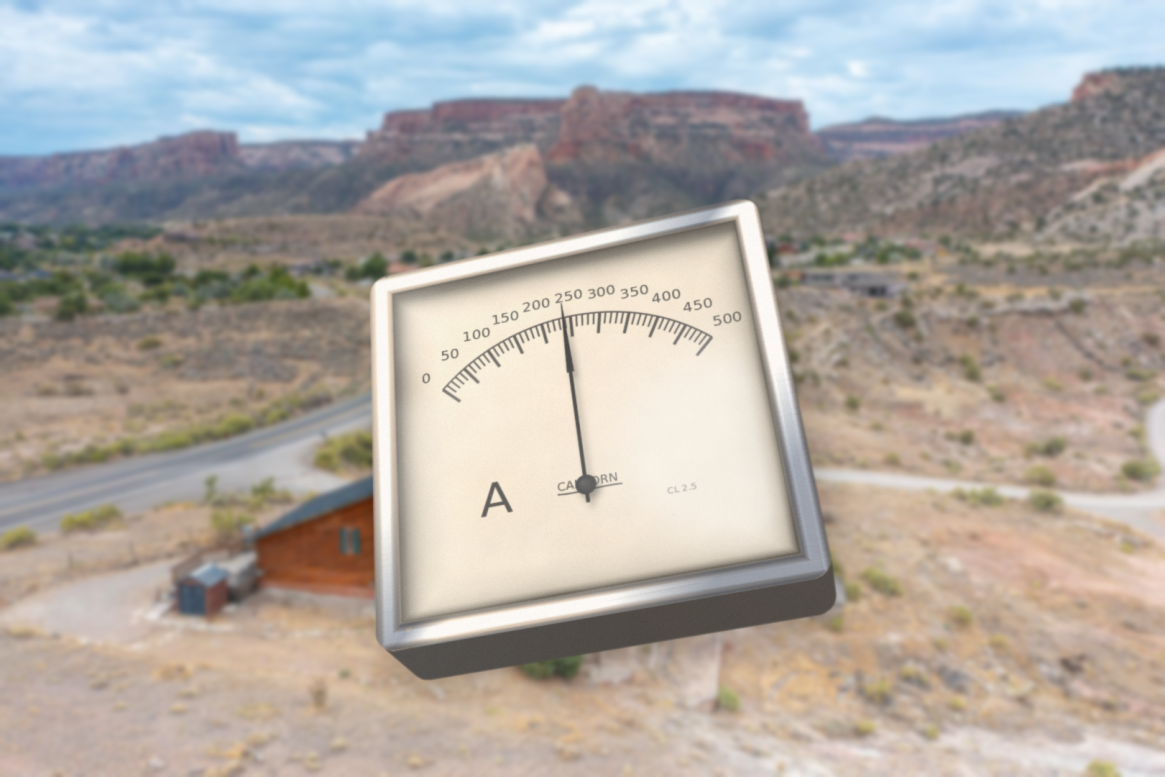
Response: 240
